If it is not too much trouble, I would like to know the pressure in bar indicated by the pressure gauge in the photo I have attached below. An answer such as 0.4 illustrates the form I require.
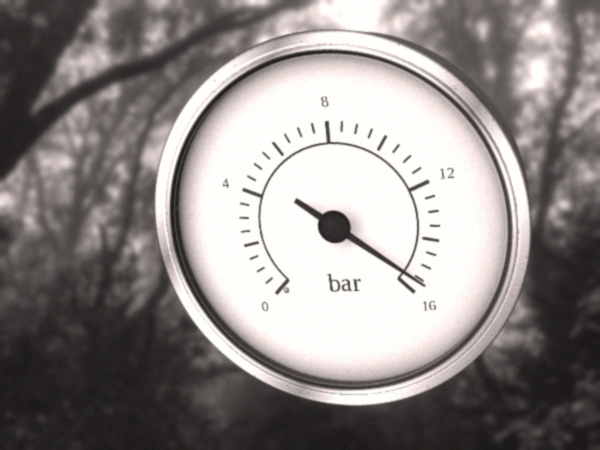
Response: 15.5
